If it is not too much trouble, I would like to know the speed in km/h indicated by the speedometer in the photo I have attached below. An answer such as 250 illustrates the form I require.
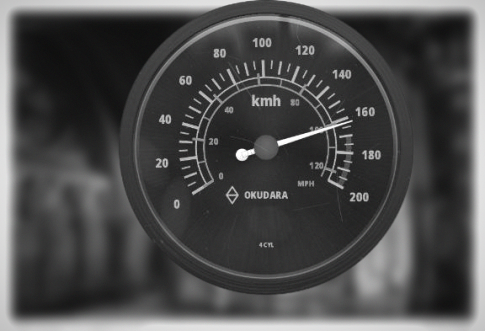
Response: 162.5
